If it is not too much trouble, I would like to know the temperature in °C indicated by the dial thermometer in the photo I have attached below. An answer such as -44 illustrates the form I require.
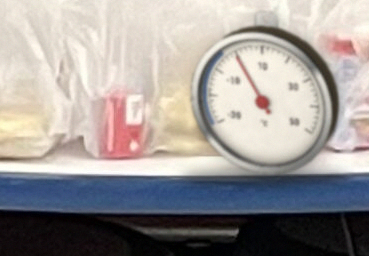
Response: 0
